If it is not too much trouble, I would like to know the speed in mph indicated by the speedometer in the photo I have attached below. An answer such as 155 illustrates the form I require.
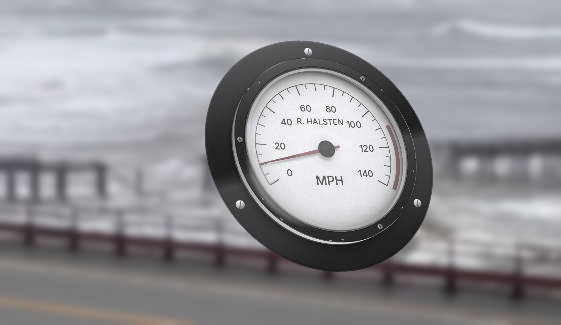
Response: 10
